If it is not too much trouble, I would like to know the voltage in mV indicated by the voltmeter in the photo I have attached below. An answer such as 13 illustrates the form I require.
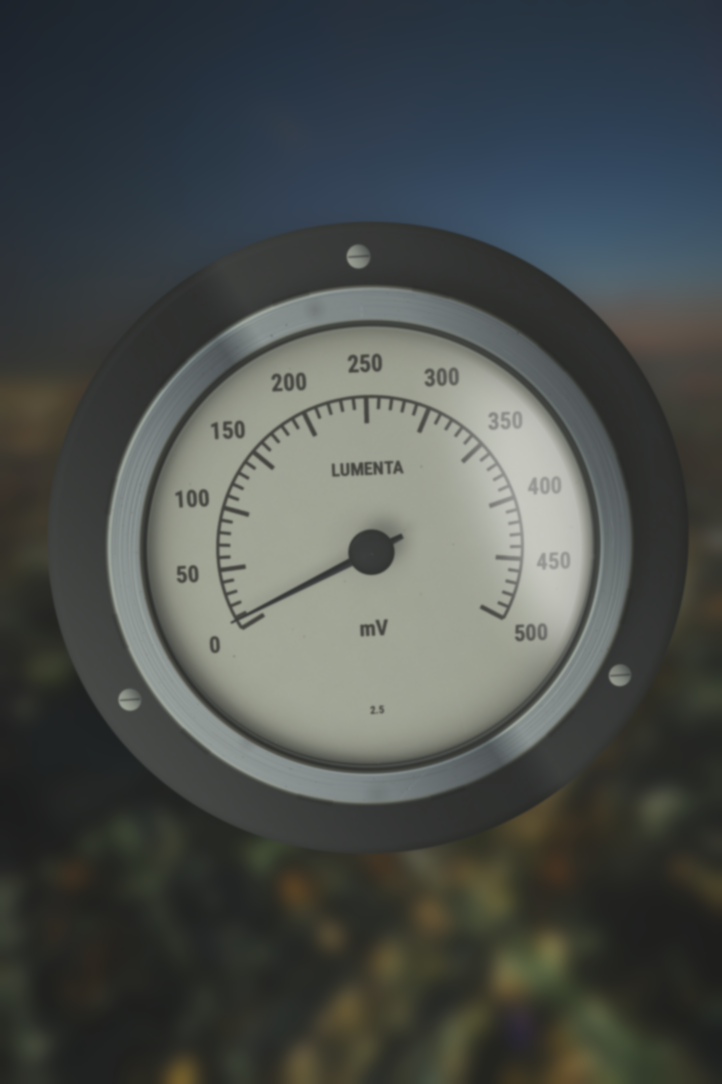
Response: 10
